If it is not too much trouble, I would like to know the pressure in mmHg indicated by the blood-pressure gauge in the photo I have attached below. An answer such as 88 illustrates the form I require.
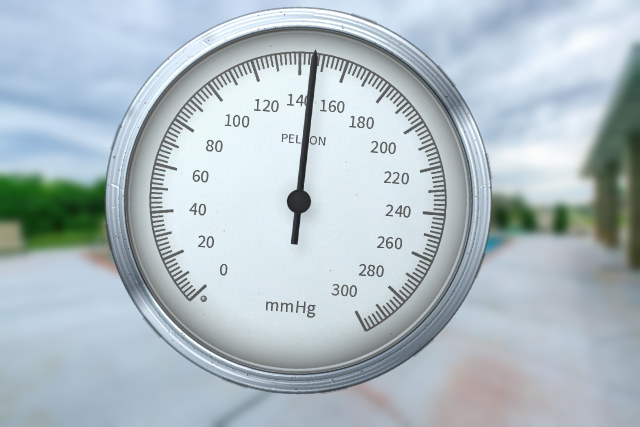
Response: 146
